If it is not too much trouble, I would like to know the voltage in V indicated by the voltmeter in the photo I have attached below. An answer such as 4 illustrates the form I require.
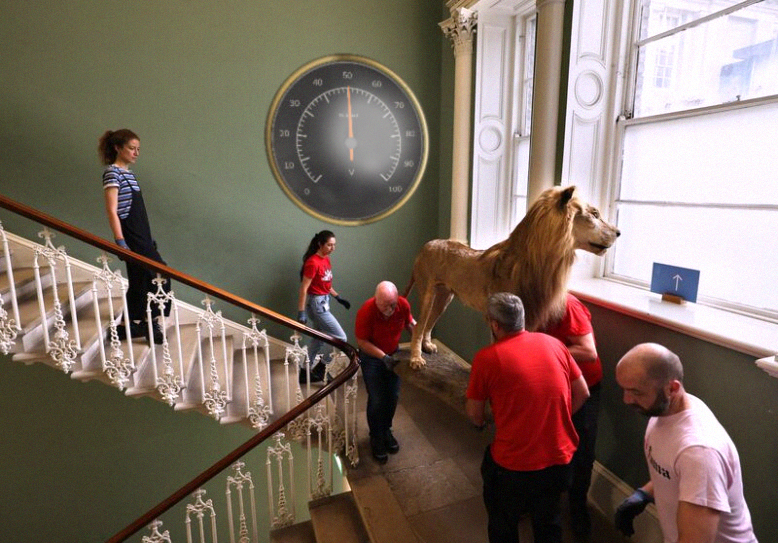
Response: 50
